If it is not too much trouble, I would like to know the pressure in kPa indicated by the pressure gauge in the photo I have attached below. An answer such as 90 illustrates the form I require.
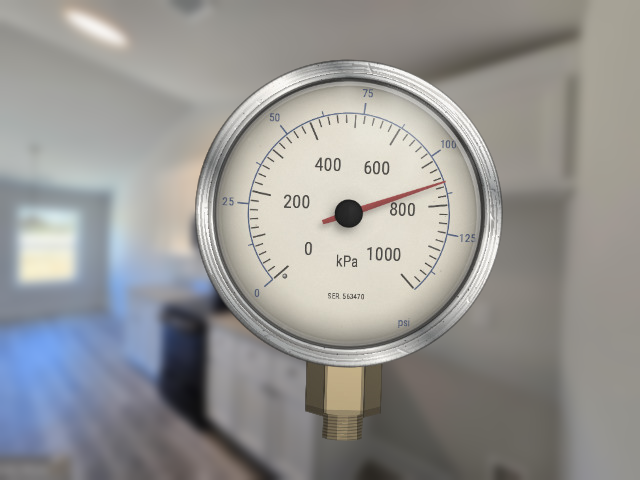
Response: 750
